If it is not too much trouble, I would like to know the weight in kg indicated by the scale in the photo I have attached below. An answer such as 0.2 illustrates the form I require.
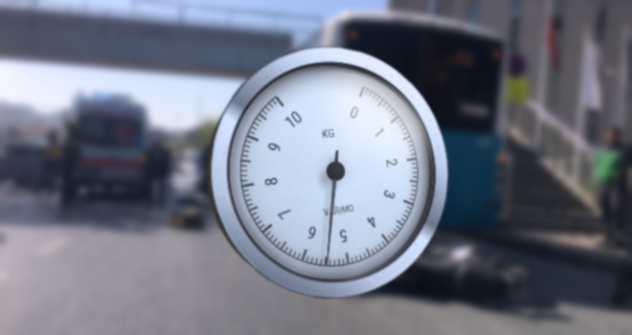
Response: 5.5
